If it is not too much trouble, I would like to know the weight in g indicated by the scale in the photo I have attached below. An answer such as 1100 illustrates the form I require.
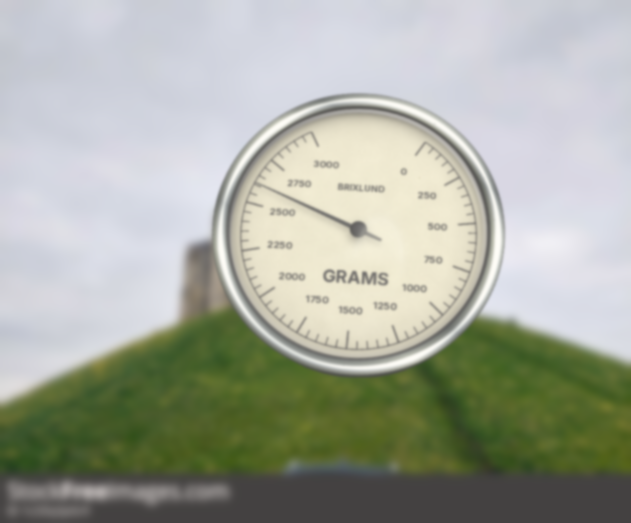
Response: 2600
